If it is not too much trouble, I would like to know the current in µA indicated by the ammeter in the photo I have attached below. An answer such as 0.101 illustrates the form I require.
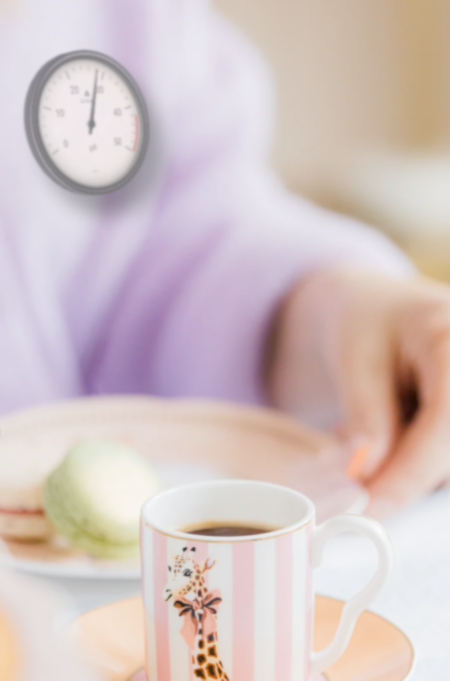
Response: 28
